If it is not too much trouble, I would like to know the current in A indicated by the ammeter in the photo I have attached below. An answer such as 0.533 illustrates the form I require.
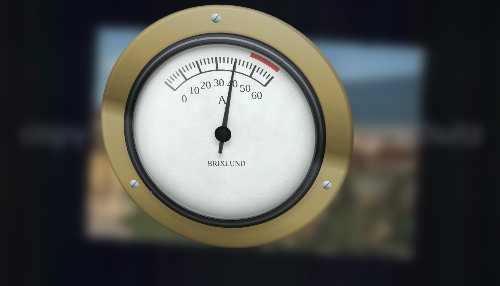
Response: 40
